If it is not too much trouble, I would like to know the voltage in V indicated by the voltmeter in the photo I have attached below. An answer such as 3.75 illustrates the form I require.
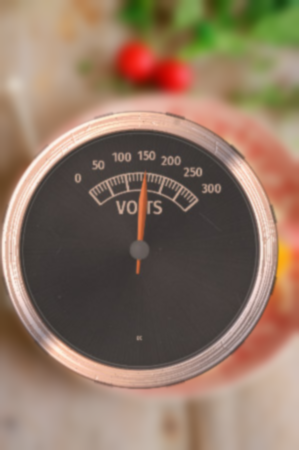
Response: 150
